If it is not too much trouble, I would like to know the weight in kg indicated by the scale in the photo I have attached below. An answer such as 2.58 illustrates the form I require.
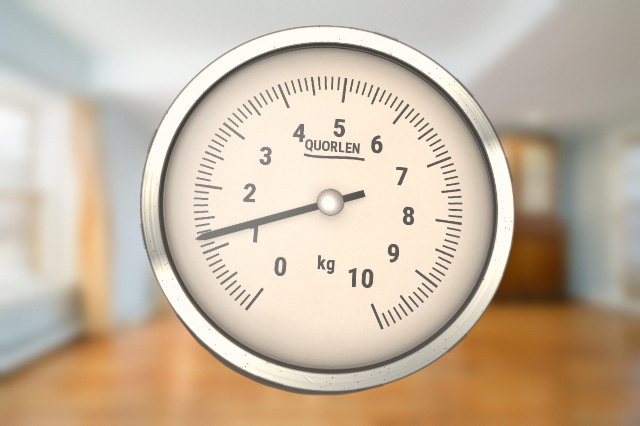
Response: 1.2
